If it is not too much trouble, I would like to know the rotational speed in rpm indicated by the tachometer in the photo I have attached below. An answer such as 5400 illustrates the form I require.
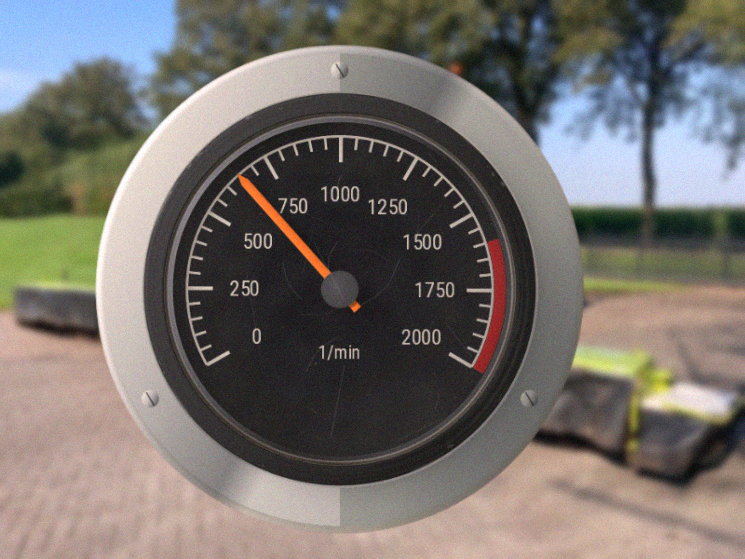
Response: 650
